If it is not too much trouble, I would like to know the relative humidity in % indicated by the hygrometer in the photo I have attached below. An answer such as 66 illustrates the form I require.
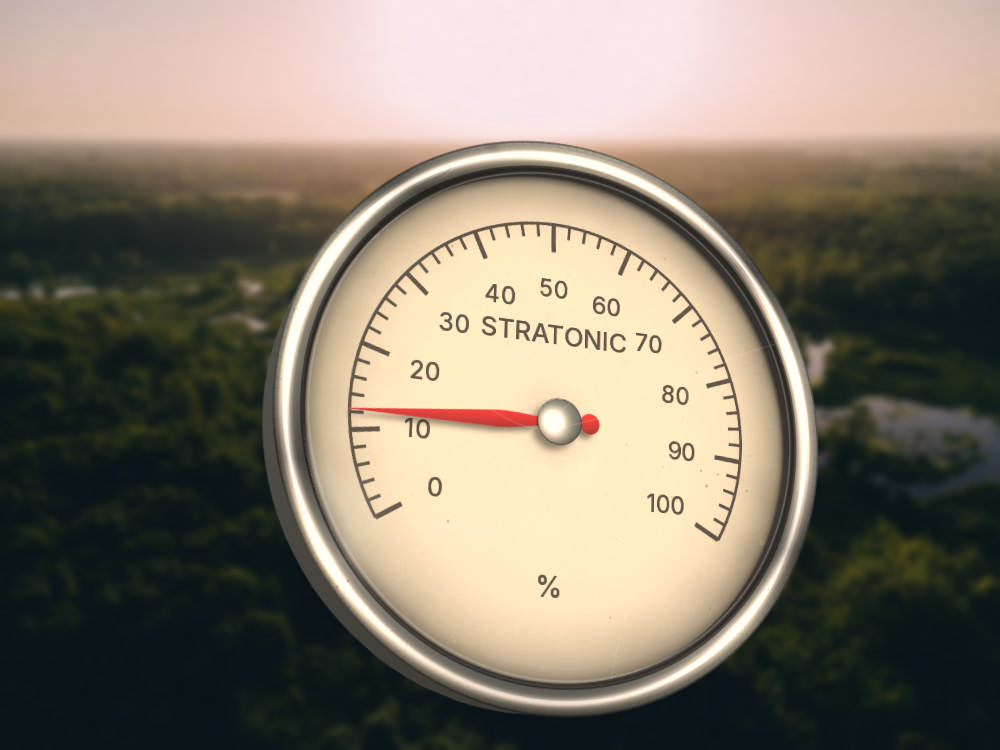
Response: 12
